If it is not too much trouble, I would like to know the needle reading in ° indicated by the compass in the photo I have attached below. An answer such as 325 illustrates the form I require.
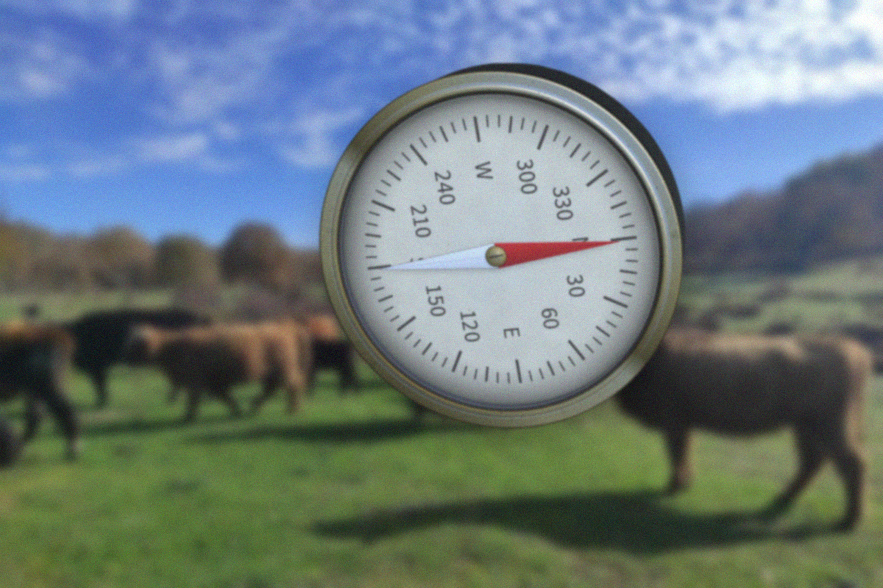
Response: 0
